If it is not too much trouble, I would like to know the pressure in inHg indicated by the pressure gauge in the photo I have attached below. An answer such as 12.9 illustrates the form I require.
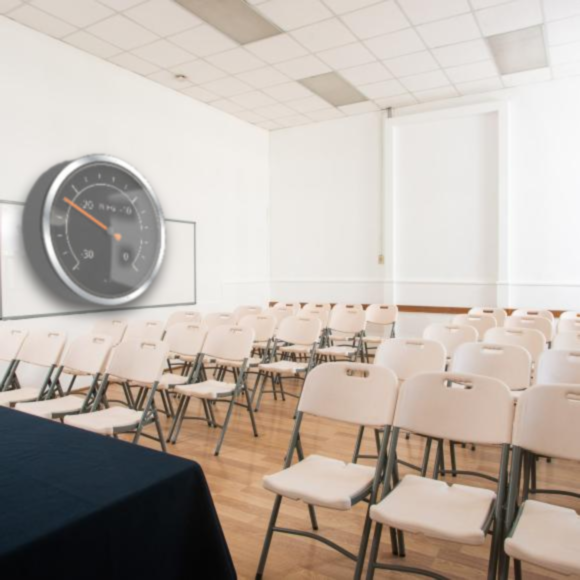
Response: -22
